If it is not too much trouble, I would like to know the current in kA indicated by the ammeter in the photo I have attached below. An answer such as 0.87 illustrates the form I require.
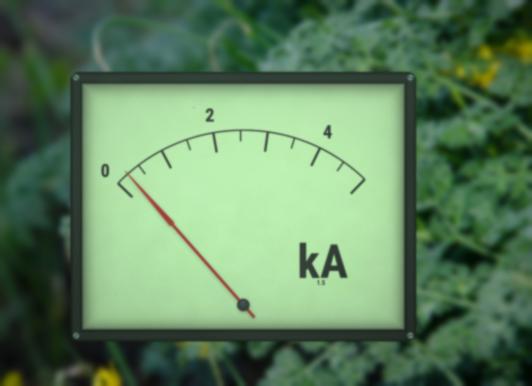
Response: 0.25
